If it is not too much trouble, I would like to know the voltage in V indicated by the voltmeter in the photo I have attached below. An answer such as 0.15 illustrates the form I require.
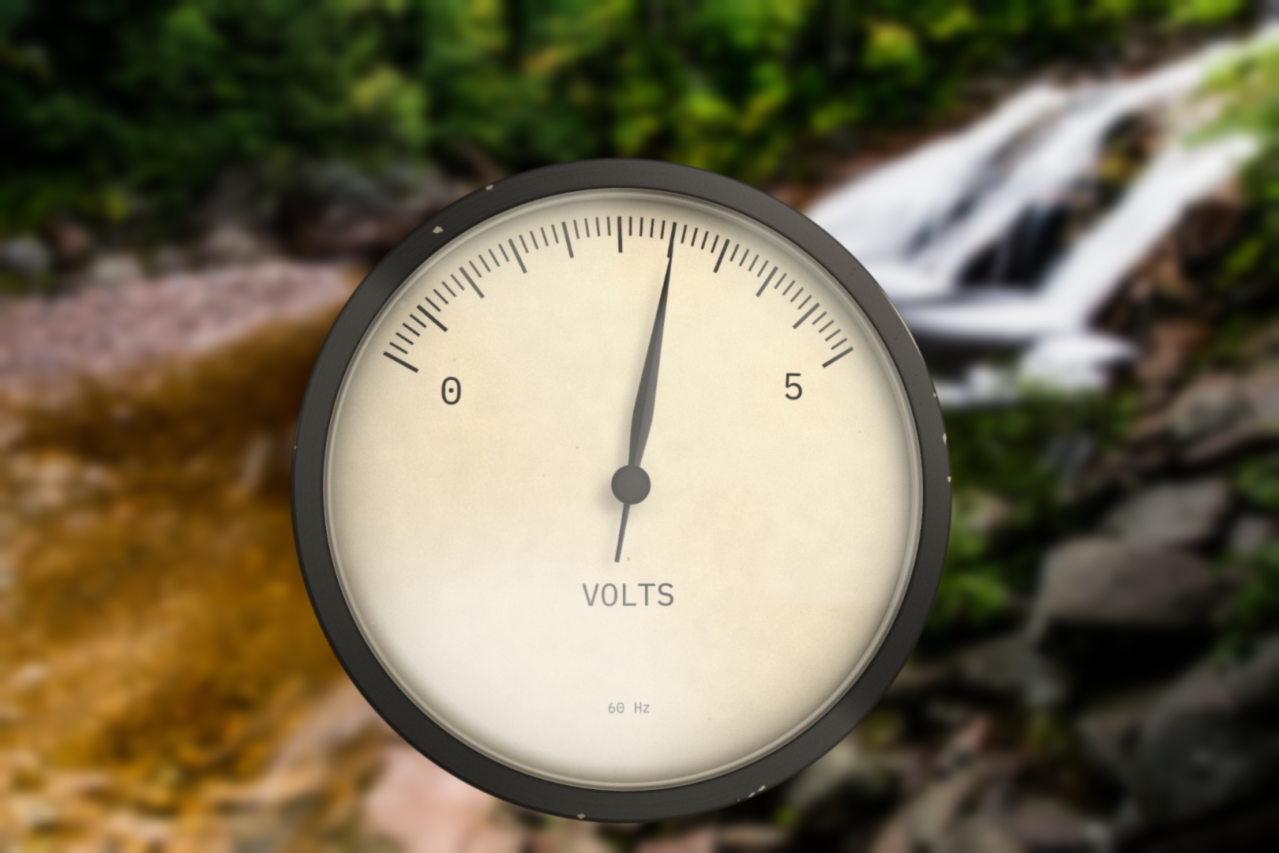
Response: 3
